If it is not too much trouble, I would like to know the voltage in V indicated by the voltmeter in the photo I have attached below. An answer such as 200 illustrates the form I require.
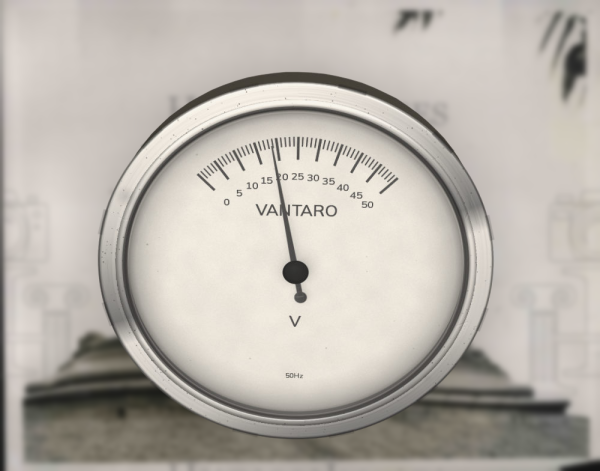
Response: 19
